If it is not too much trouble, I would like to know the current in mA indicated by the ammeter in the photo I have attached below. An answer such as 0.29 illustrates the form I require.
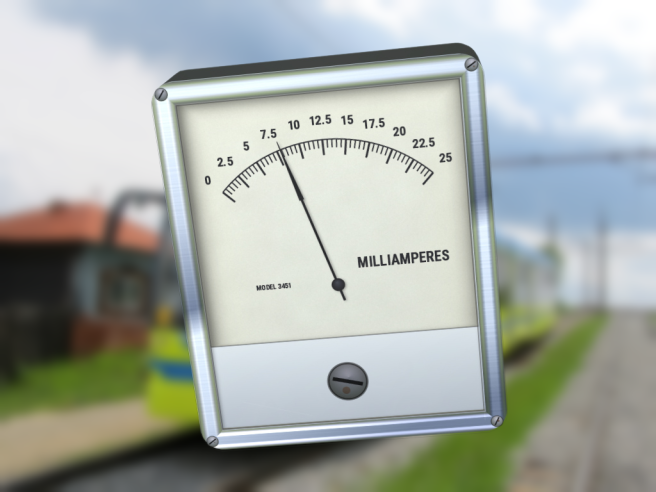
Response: 8
